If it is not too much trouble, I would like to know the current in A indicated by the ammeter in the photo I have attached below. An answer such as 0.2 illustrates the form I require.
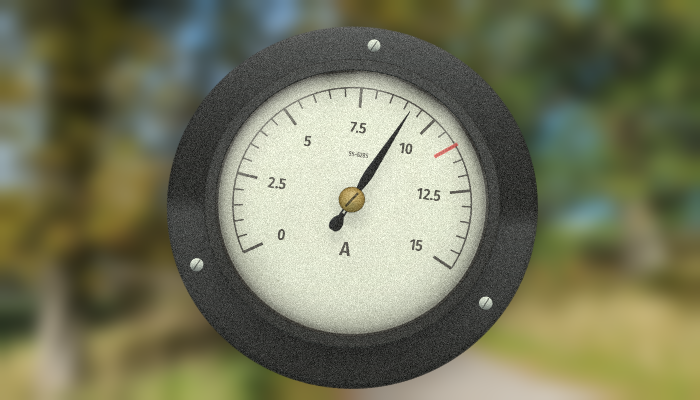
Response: 9.25
